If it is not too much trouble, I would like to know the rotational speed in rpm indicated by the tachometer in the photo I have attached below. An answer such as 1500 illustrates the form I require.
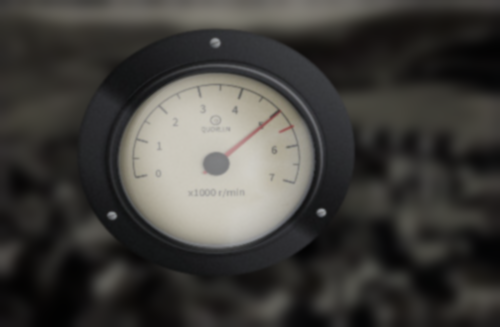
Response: 5000
